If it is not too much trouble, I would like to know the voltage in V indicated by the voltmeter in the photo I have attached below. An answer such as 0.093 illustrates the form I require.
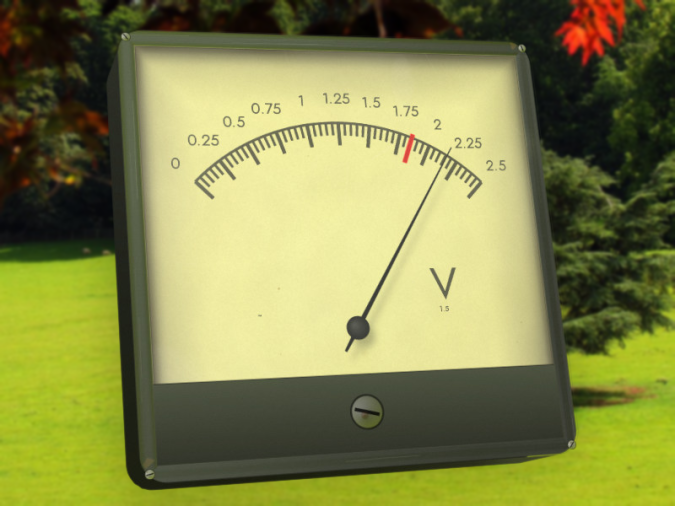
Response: 2.15
